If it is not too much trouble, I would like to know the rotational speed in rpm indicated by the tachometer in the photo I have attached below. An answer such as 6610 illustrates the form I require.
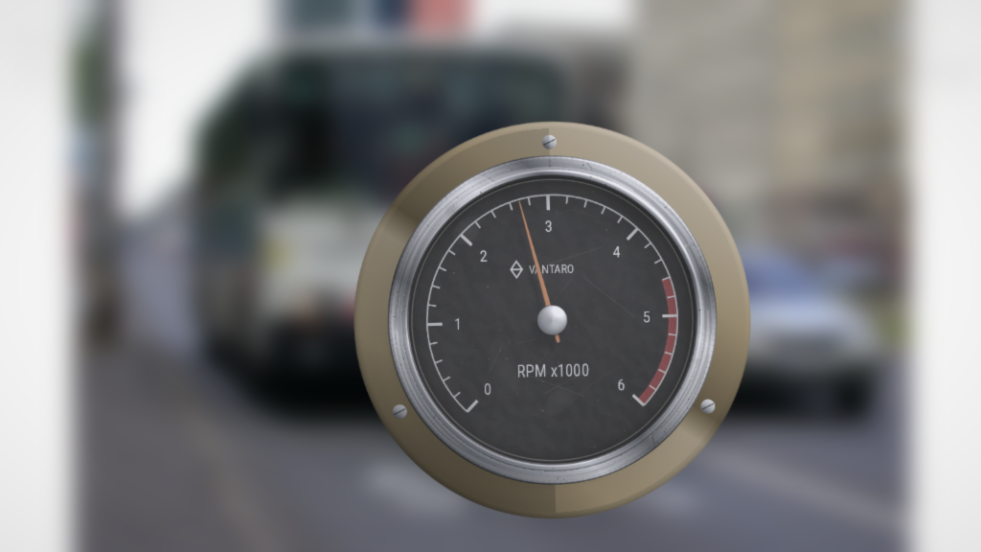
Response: 2700
